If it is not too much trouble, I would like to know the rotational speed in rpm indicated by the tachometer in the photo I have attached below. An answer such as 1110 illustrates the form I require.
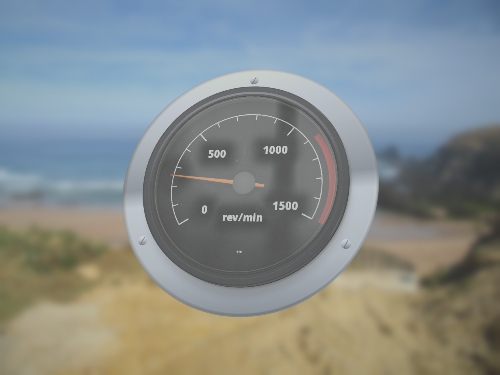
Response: 250
